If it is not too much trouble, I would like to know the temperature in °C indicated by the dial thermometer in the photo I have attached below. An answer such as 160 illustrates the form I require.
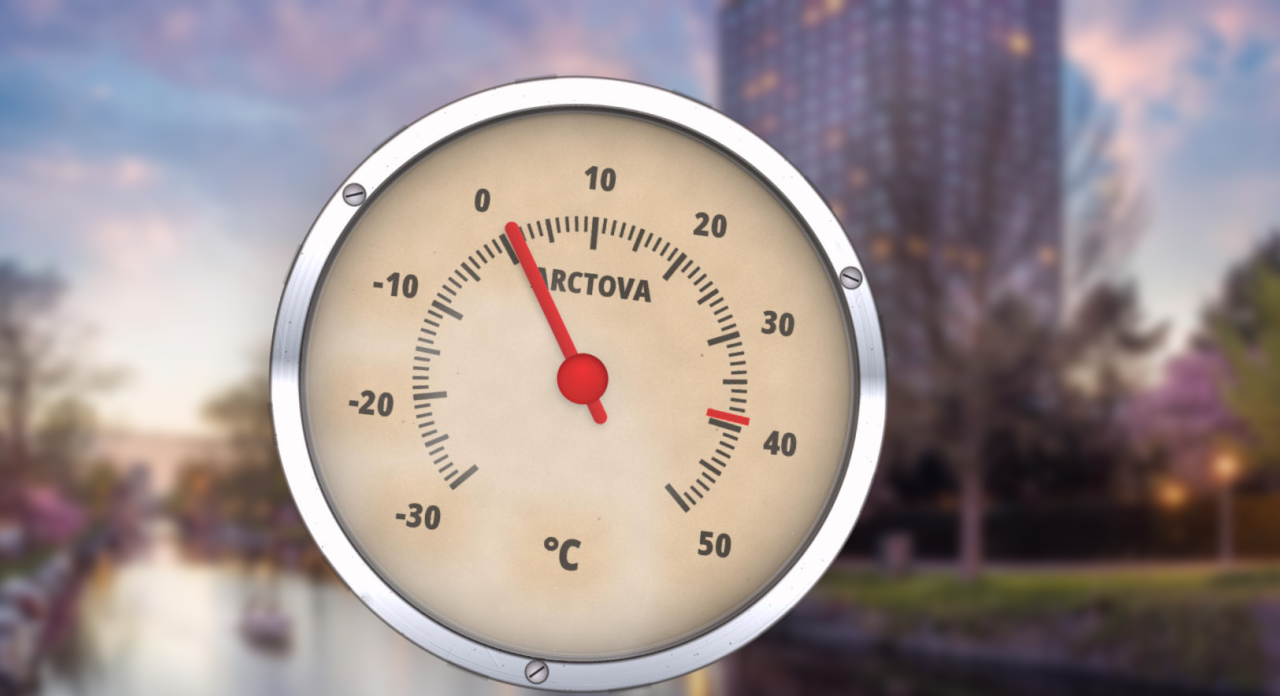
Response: 1
